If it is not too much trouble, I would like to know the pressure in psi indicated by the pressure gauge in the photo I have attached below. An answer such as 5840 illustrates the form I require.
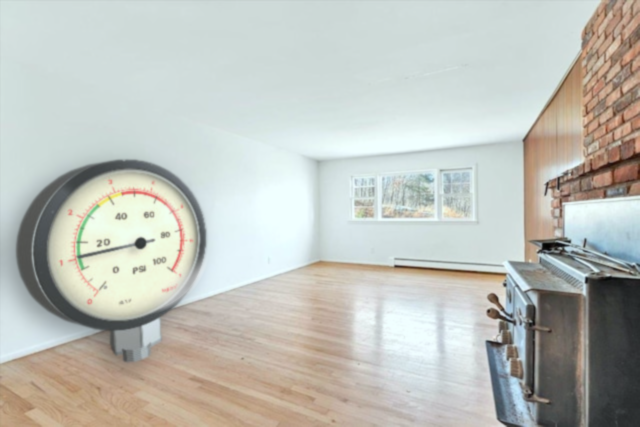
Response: 15
